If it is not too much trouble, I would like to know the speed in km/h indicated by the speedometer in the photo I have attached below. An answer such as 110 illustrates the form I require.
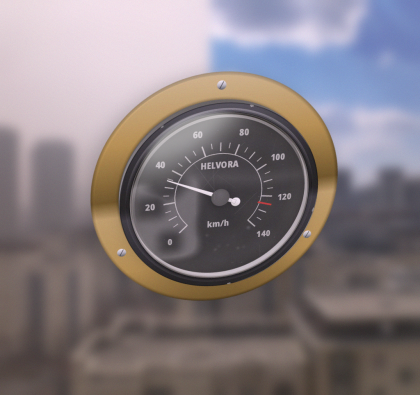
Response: 35
